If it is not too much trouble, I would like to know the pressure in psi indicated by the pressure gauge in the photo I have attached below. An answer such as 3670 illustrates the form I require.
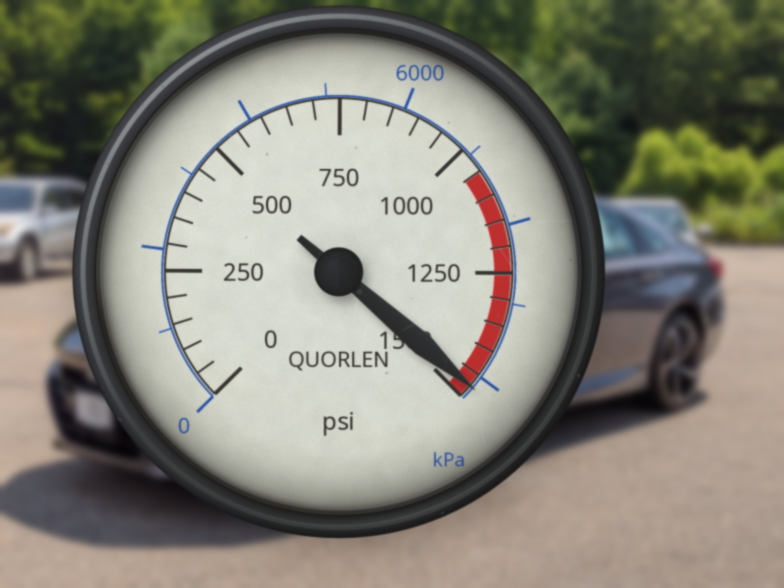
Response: 1475
